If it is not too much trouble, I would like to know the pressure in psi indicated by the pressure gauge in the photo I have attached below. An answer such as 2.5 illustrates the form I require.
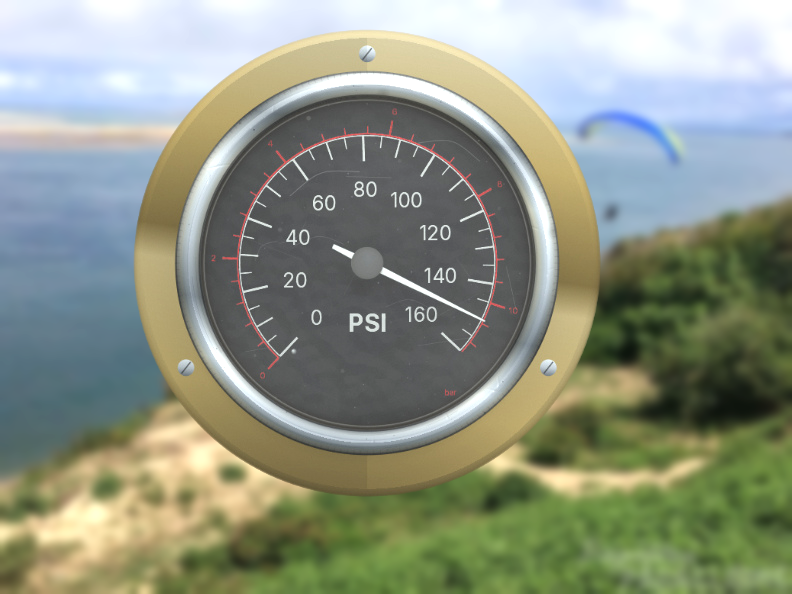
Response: 150
